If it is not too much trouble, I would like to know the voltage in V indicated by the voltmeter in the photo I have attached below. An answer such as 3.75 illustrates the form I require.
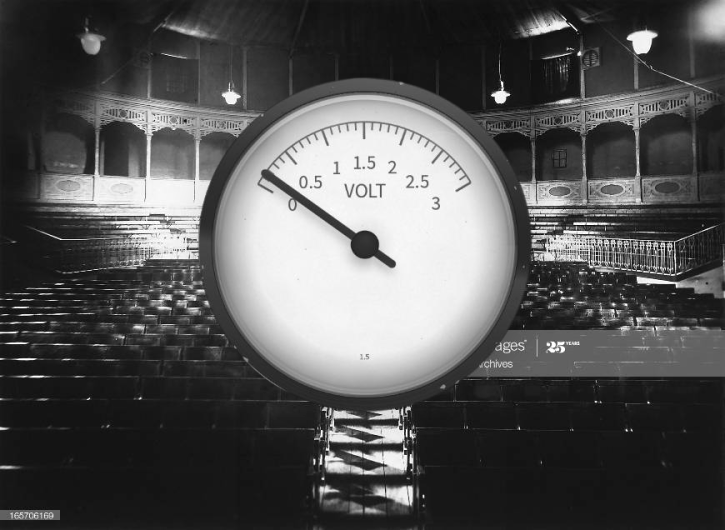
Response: 0.15
